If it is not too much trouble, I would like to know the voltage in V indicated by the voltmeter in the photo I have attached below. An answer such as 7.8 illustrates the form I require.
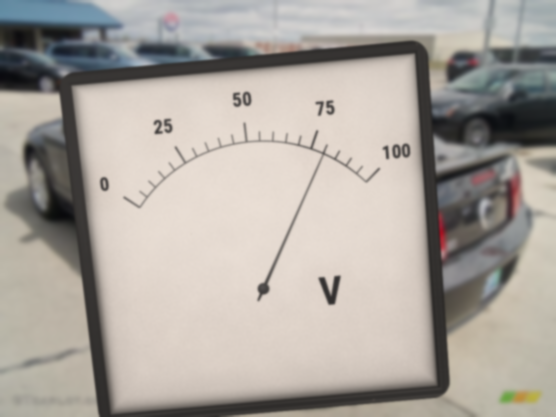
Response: 80
